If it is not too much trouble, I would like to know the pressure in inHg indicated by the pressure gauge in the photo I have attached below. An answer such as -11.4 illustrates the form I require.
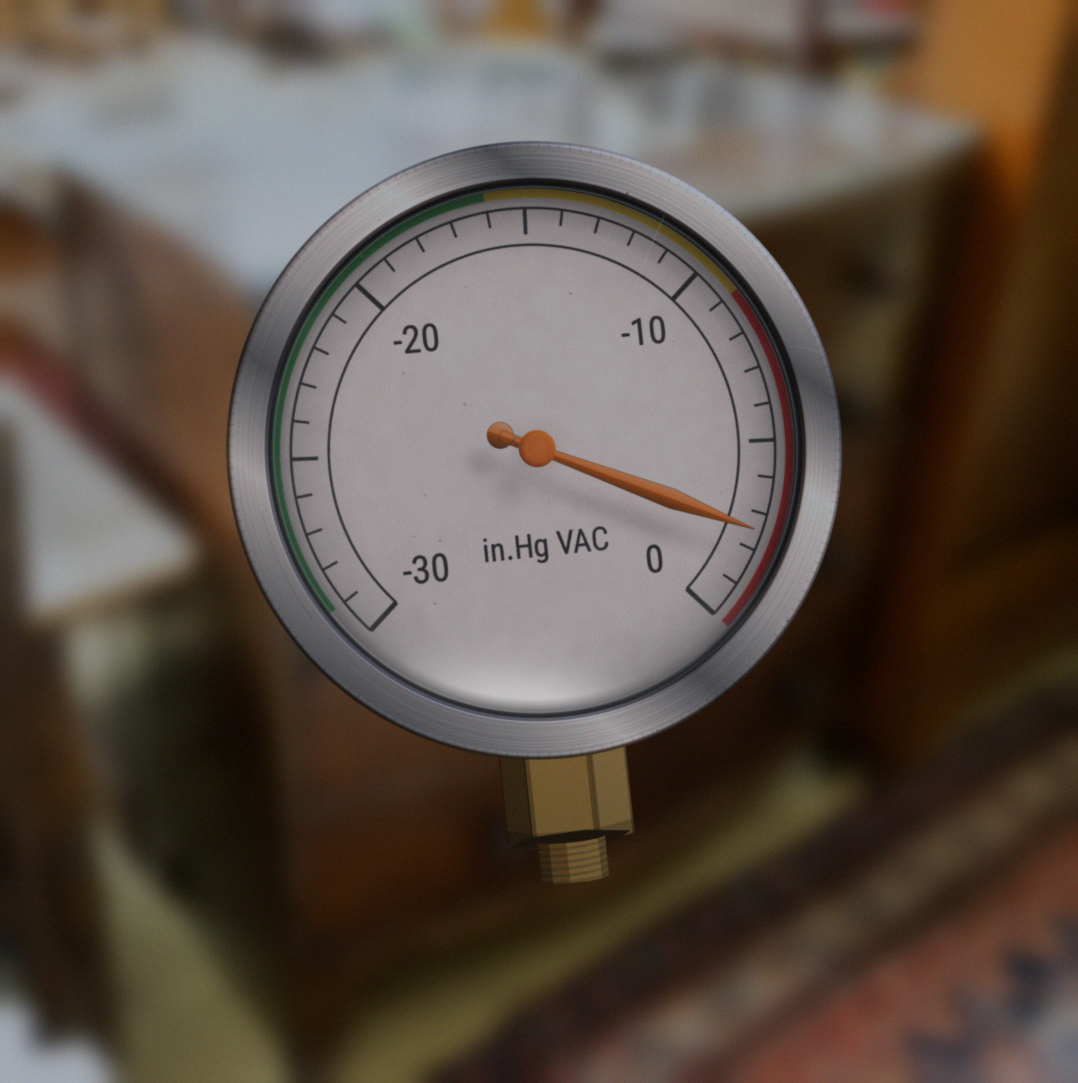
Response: -2.5
